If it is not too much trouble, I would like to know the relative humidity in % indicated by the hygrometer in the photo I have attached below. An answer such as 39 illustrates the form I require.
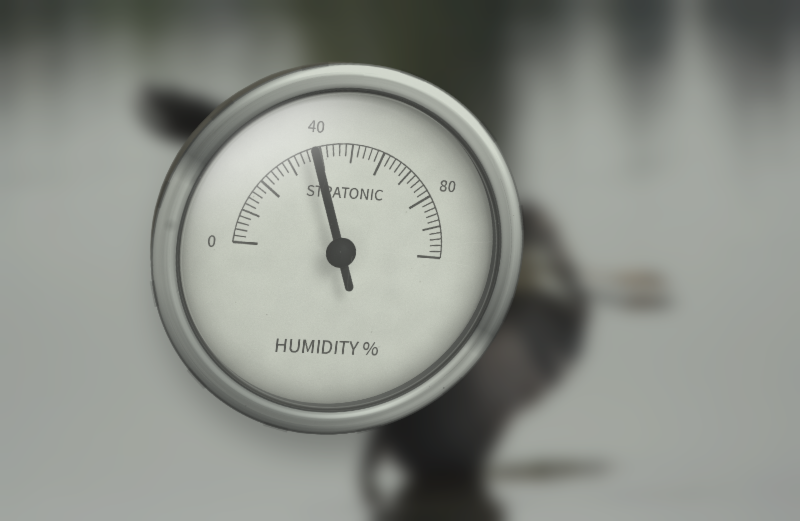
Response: 38
